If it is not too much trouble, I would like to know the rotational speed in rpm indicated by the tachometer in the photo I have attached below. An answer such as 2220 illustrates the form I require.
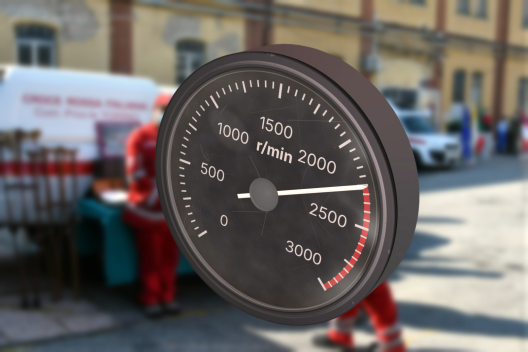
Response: 2250
